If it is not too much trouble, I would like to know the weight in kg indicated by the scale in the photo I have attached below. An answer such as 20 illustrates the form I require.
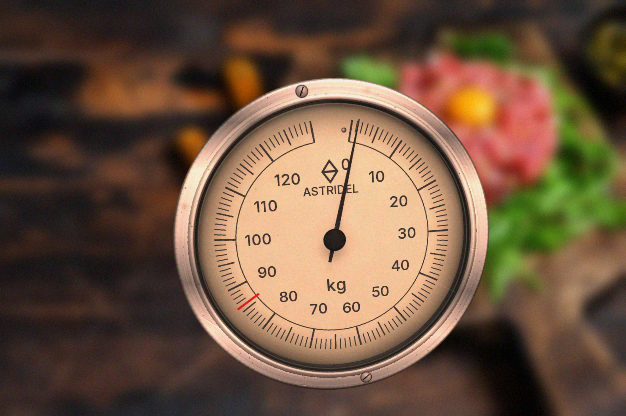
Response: 1
